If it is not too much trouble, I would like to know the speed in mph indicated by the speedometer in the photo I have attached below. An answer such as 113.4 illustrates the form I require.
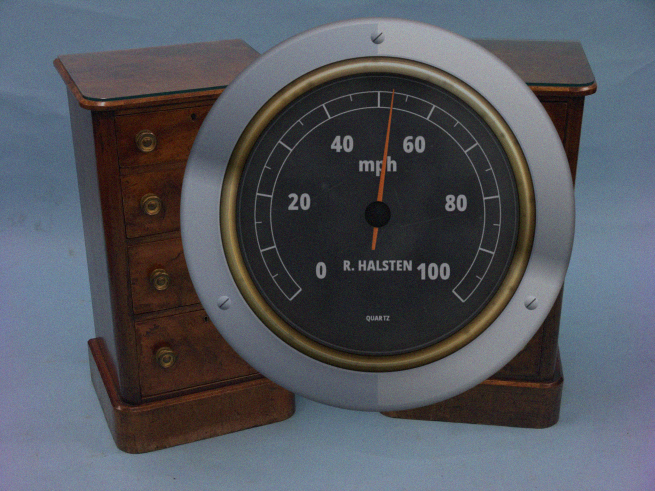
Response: 52.5
